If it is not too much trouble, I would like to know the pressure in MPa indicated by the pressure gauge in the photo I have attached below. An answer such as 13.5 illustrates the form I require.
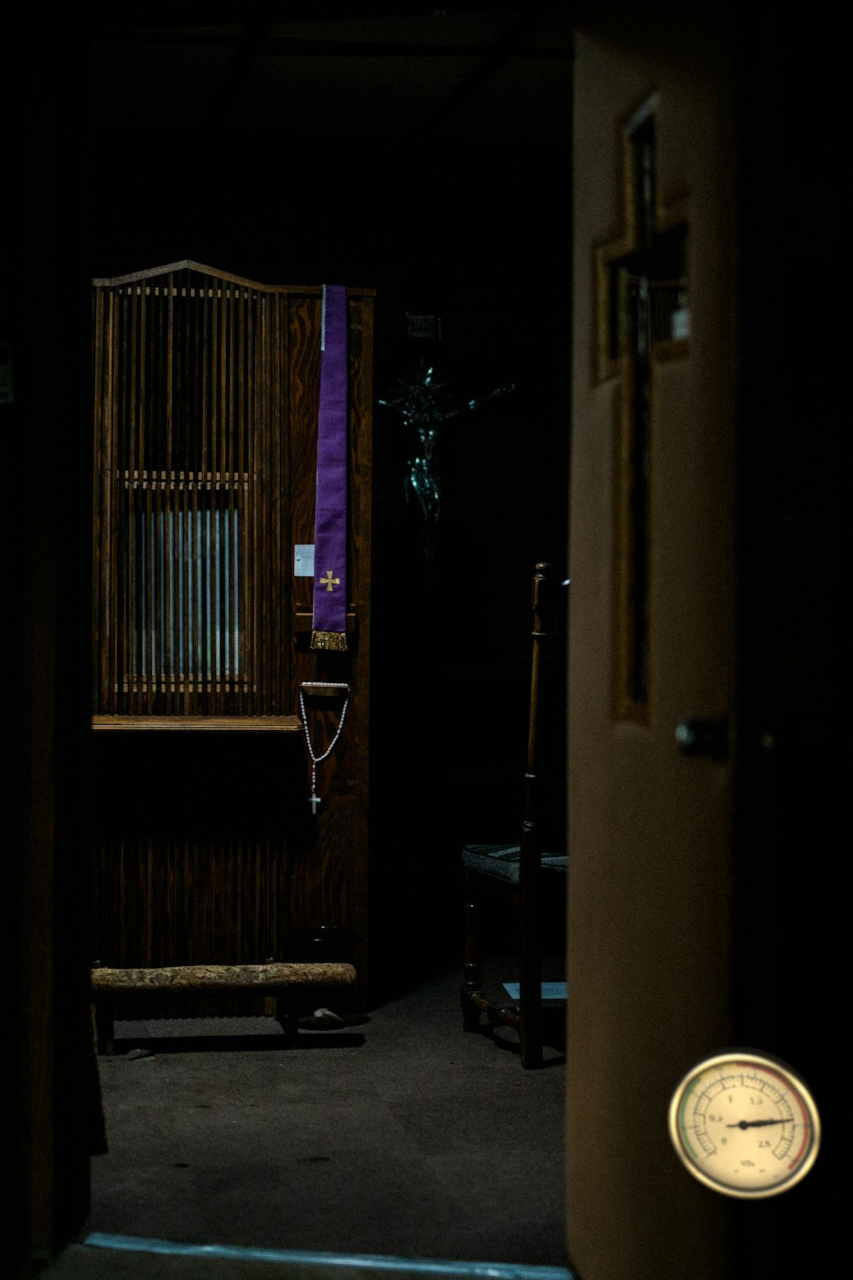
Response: 2
